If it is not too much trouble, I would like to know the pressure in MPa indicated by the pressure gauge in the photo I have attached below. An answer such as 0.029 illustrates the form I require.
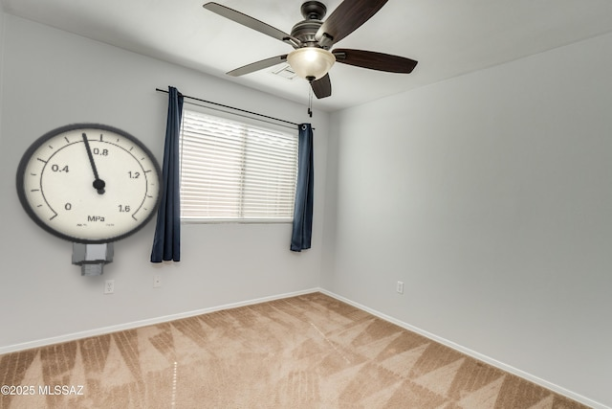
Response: 0.7
